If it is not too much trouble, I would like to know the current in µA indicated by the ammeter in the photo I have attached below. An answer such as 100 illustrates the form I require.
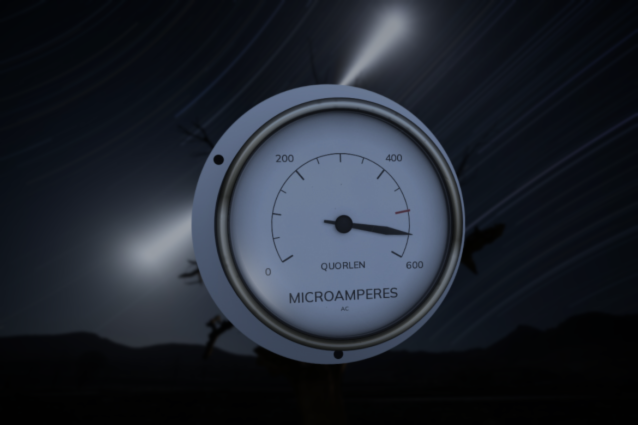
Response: 550
